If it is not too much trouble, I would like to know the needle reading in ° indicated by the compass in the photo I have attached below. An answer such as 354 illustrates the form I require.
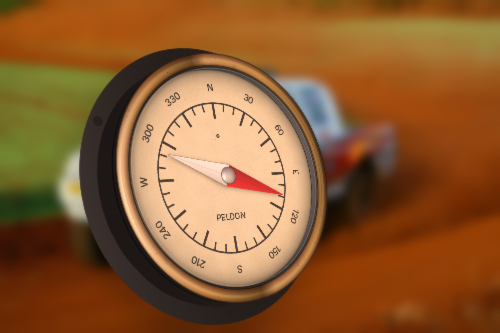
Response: 110
